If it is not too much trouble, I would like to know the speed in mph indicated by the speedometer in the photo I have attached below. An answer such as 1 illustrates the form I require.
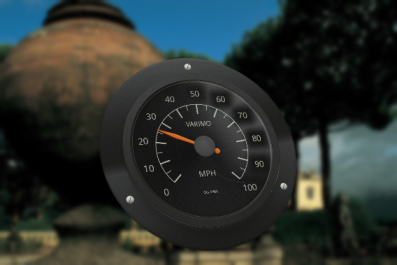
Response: 25
